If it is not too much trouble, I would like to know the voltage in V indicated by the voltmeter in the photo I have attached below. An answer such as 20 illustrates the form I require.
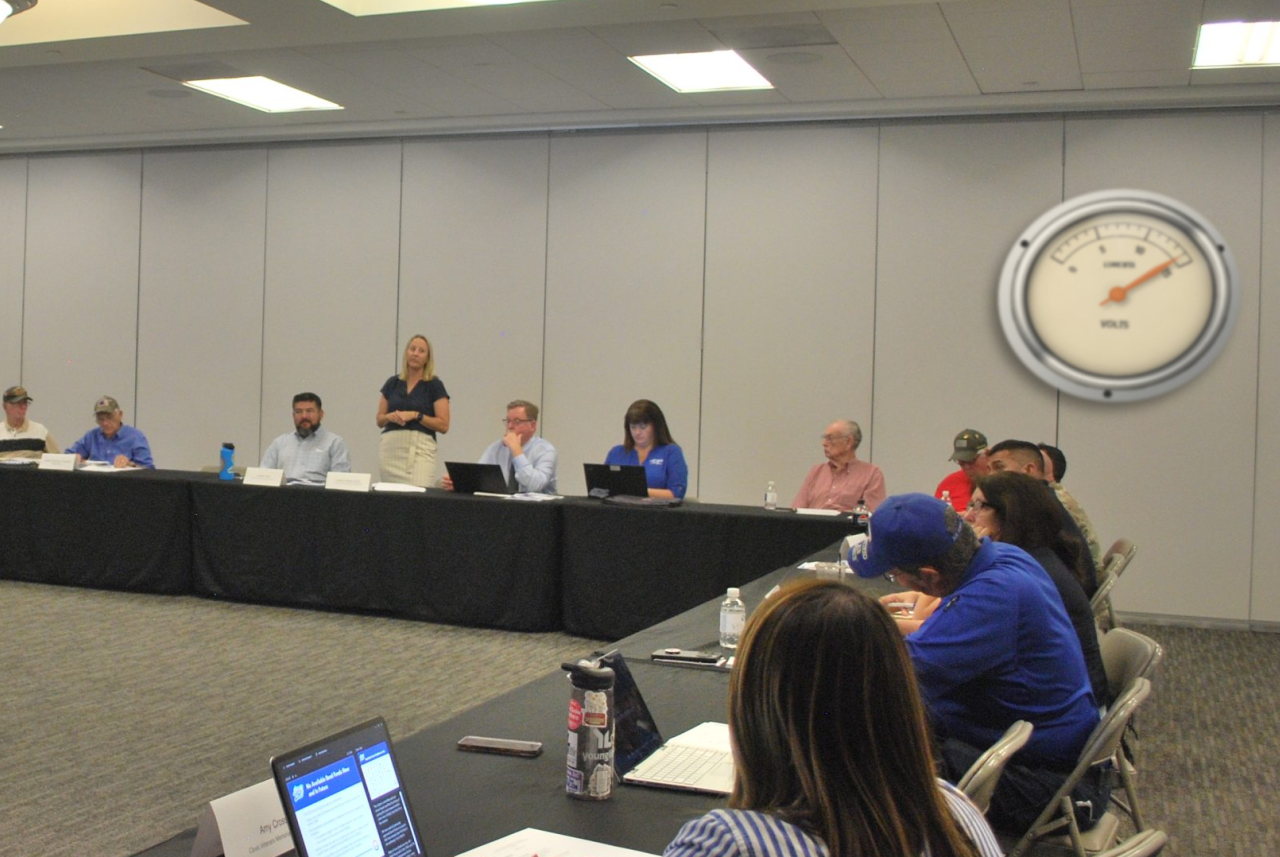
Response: 14
